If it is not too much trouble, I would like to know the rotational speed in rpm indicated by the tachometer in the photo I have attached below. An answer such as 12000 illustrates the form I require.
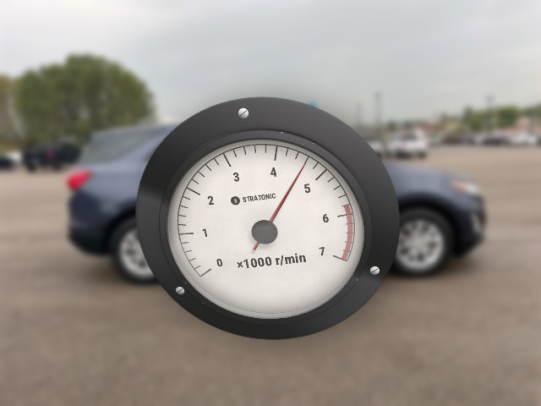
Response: 4600
